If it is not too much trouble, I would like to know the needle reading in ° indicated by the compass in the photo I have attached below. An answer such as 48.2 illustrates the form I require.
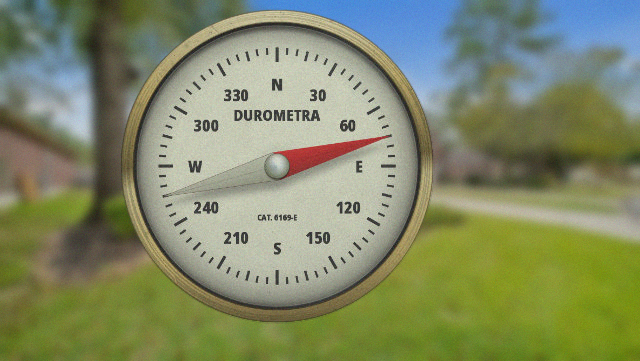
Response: 75
